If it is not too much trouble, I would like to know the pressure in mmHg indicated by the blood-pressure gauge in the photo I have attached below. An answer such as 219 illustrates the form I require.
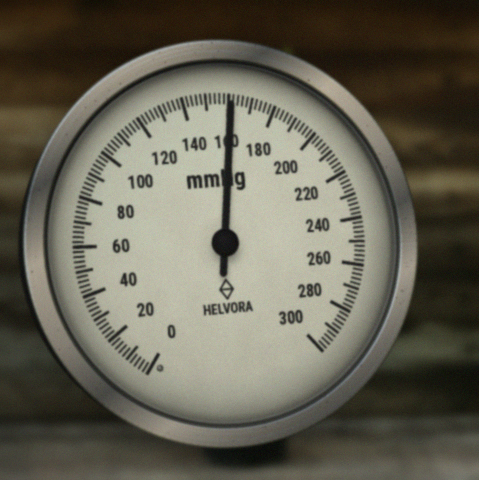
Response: 160
